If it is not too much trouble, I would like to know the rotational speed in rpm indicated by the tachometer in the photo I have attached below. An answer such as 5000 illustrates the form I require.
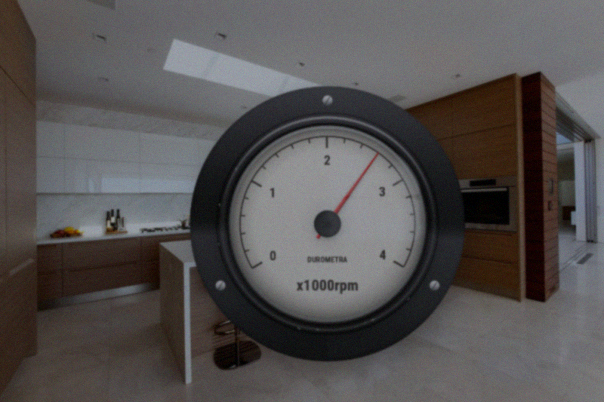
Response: 2600
